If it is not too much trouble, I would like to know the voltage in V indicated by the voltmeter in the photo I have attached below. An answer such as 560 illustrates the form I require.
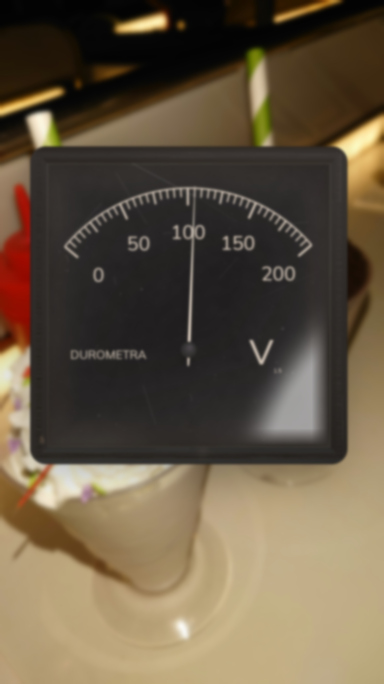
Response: 105
